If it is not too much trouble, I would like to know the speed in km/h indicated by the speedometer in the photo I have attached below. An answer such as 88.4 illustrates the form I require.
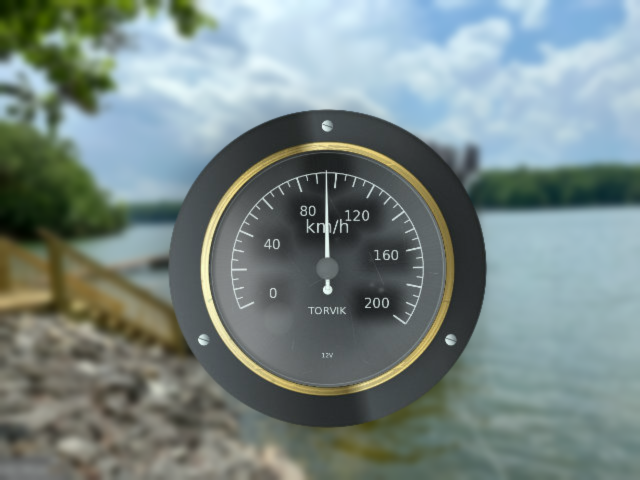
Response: 95
